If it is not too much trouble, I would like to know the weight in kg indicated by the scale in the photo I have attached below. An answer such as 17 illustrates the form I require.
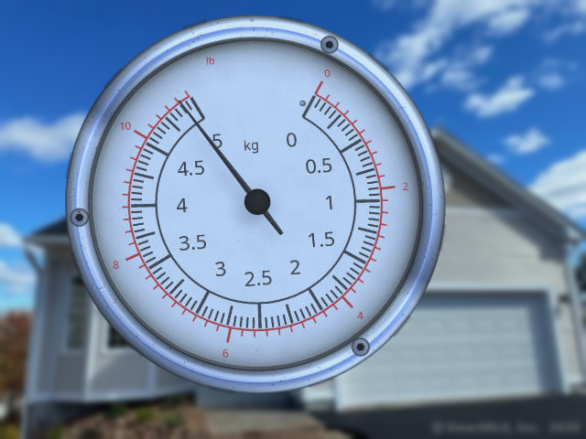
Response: 4.9
